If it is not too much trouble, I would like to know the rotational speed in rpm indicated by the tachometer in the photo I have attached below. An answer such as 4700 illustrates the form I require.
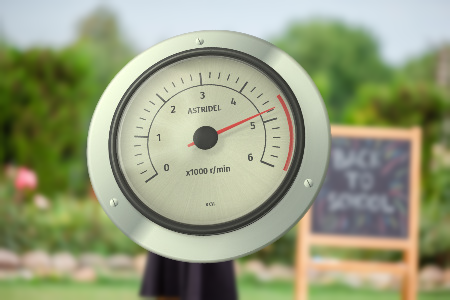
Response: 4800
